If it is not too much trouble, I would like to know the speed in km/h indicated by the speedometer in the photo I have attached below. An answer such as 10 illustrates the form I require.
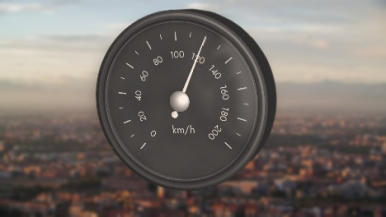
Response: 120
